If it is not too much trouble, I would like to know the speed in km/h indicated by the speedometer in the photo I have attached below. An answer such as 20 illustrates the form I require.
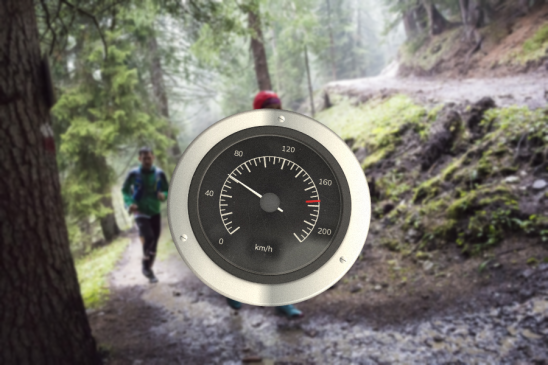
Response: 60
